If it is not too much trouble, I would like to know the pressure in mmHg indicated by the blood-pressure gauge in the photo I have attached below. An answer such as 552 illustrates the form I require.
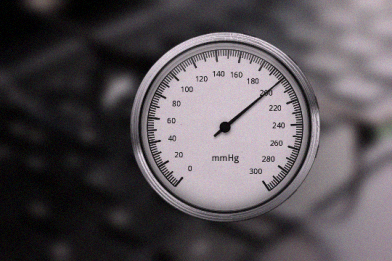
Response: 200
